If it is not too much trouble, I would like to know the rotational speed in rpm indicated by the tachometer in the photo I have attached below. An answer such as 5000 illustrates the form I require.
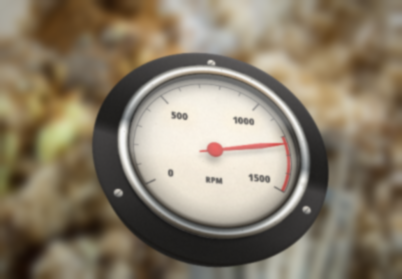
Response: 1250
